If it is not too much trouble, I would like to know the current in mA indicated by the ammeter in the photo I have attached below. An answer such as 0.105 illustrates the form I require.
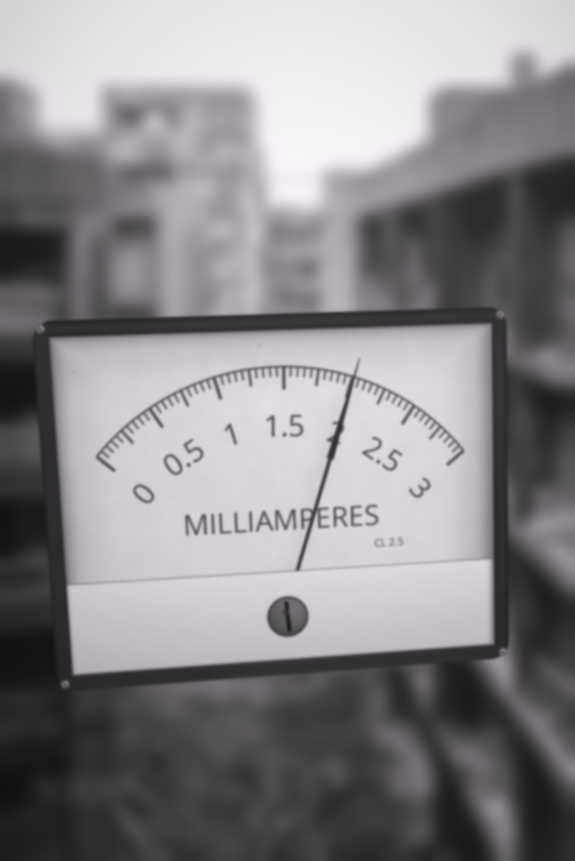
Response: 2
